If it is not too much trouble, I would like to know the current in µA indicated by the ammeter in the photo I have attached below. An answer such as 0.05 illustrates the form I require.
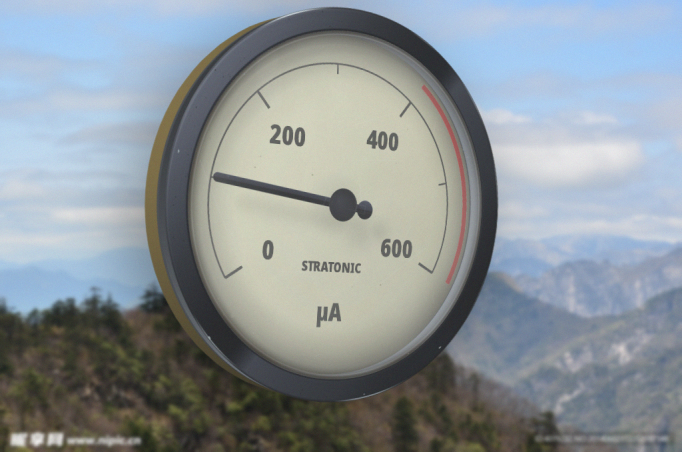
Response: 100
